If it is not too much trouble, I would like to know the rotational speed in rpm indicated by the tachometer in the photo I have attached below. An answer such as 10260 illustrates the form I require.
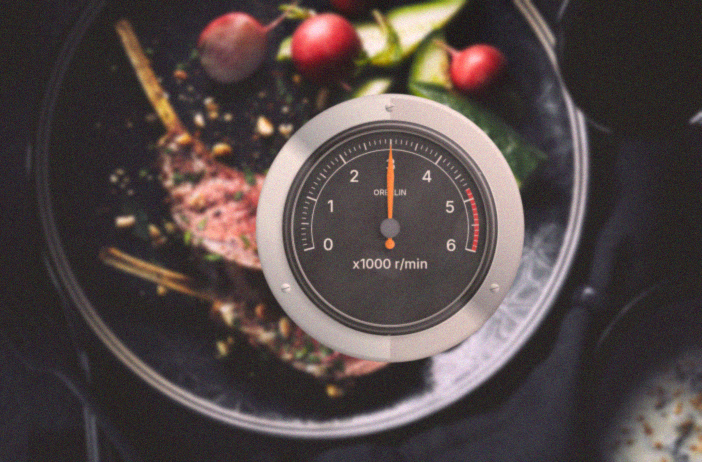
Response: 3000
